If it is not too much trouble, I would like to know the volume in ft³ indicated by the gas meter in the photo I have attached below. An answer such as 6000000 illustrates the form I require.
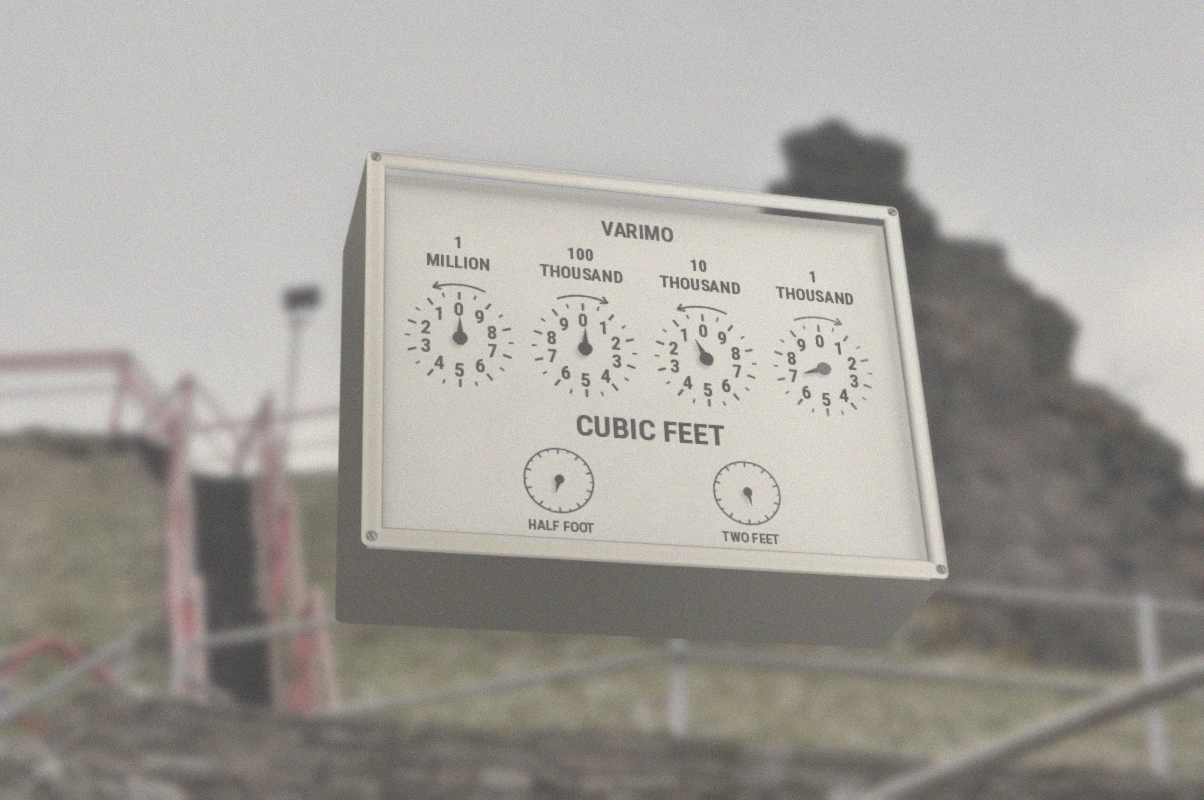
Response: 700
